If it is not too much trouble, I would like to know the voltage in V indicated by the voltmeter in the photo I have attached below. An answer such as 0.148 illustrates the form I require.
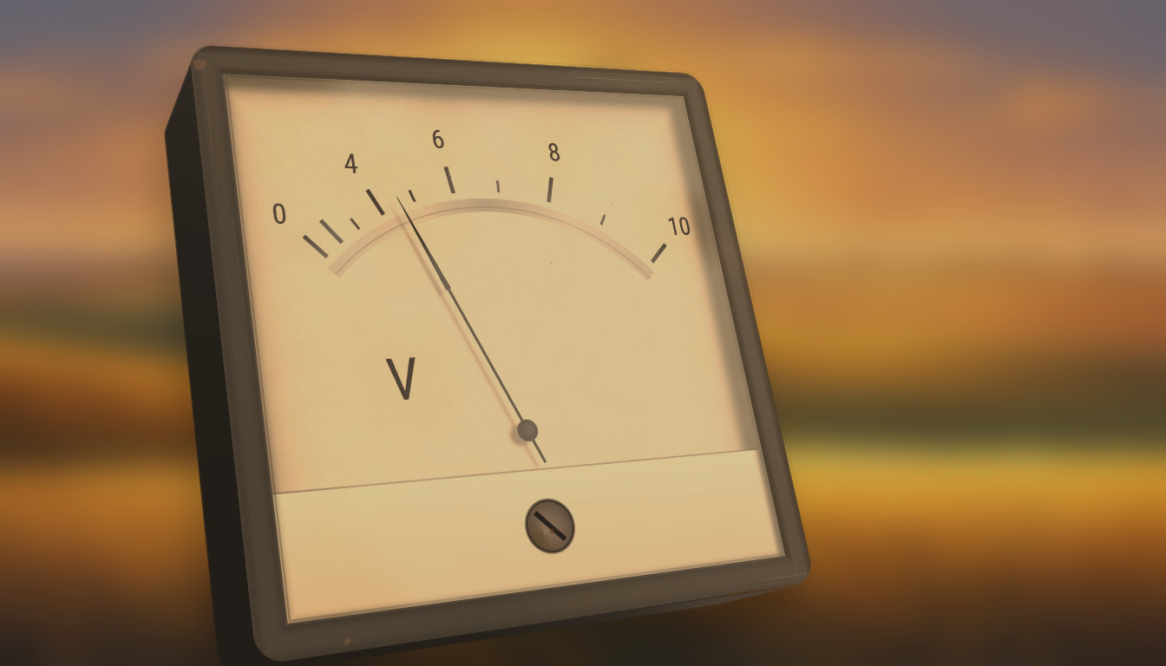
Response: 4.5
